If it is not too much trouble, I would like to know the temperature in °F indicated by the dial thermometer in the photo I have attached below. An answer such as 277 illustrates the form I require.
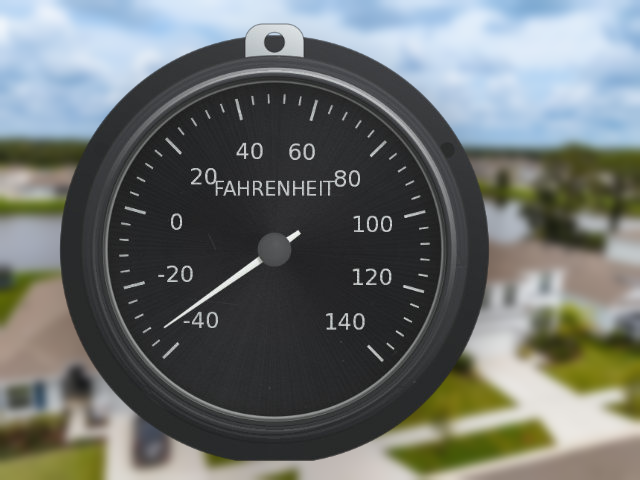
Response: -34
